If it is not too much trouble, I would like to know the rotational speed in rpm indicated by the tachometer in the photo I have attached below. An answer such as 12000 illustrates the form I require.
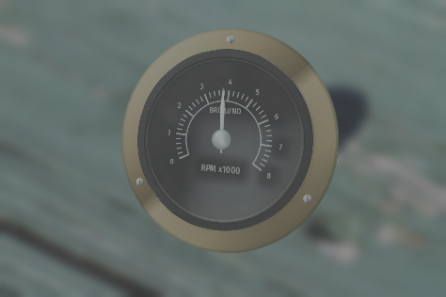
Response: 3800
